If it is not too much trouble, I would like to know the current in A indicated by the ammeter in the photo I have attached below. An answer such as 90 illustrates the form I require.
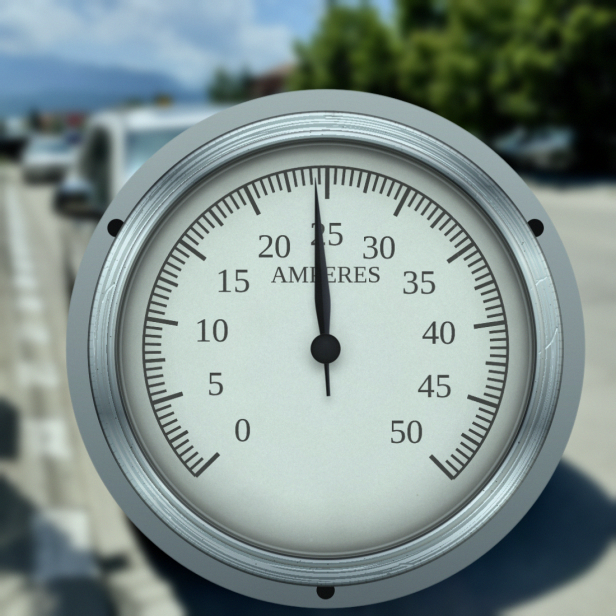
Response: 24.25
